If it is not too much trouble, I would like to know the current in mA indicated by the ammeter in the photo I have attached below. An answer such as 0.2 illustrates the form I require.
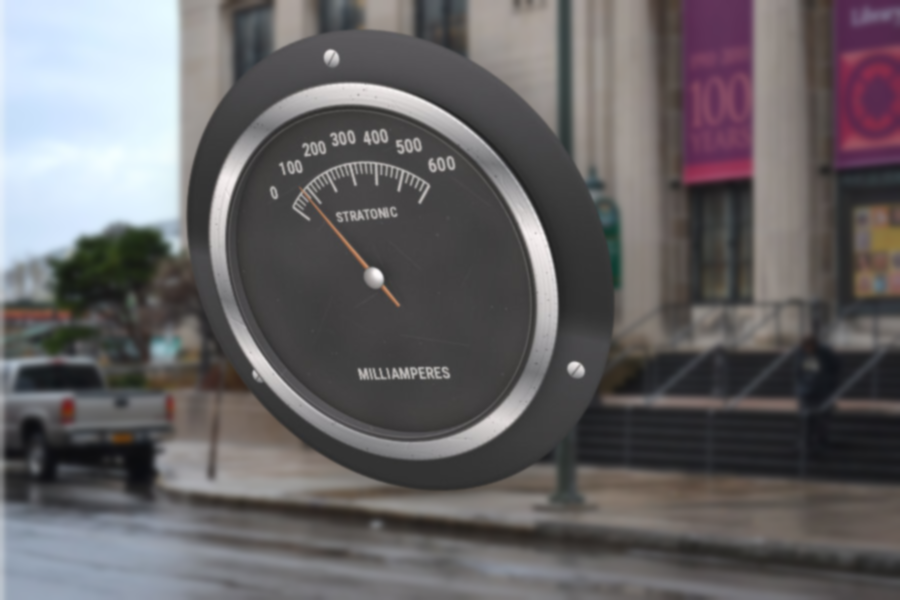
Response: 100
